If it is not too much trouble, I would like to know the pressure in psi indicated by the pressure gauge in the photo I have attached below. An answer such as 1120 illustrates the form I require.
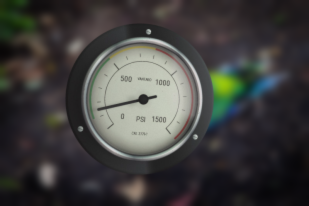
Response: 150
